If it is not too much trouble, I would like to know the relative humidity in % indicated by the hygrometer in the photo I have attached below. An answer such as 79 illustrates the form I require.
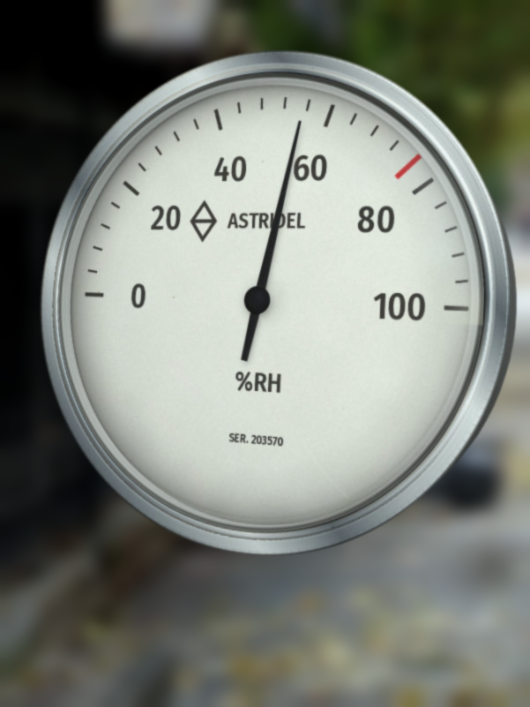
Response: 56
